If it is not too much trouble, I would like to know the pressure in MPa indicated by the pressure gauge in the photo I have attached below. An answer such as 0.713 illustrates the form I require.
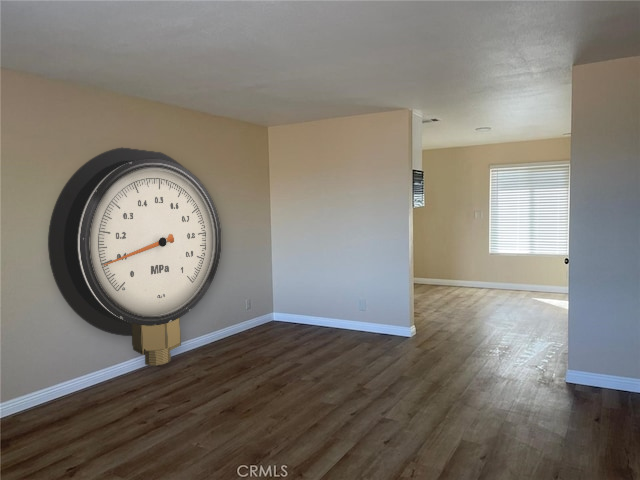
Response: 0.1
